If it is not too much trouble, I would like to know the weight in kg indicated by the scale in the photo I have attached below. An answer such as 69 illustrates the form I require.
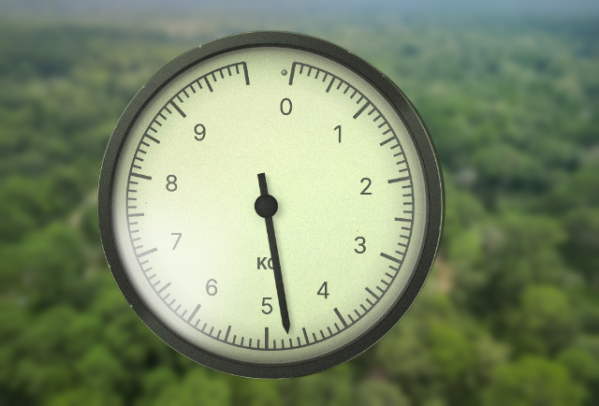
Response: 4.7
